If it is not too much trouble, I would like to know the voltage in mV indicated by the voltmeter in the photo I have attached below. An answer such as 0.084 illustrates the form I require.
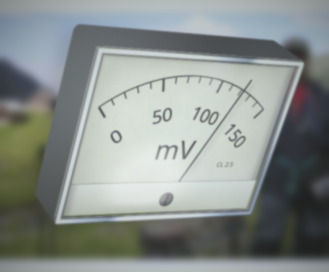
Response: 120
